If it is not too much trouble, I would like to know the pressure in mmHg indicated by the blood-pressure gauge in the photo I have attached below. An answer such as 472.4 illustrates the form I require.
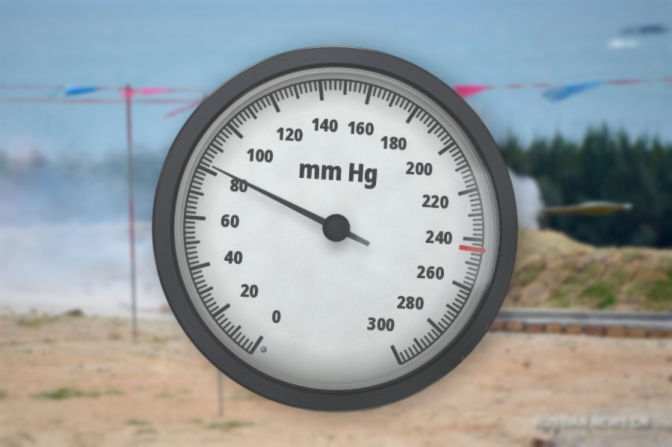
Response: 82
